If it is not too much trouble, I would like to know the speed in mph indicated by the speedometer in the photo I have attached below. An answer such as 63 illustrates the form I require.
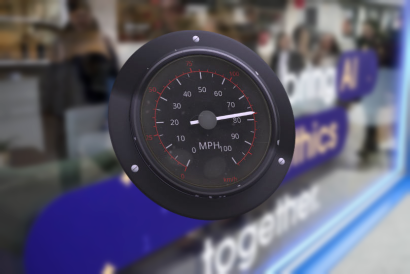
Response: 77.5
